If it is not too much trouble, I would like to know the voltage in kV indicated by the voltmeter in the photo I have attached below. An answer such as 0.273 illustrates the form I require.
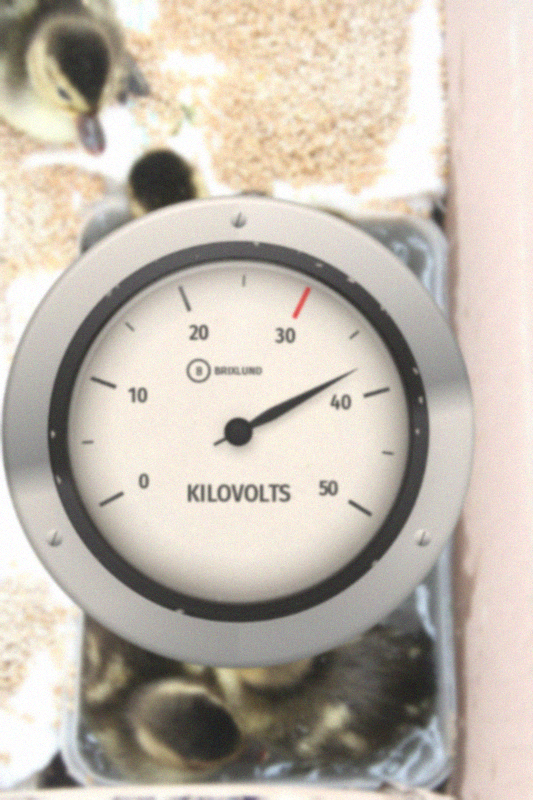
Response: 37.5
